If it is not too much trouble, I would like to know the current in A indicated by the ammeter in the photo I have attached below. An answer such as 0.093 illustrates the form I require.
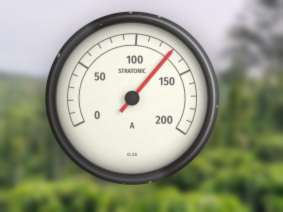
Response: 130
